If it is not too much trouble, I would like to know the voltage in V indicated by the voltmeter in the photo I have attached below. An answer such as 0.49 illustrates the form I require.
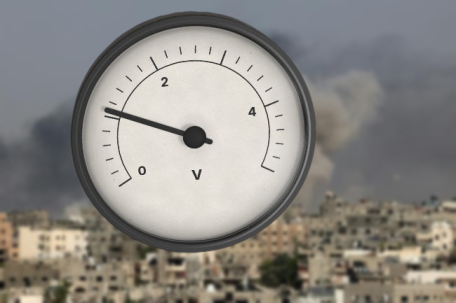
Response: 1.1
